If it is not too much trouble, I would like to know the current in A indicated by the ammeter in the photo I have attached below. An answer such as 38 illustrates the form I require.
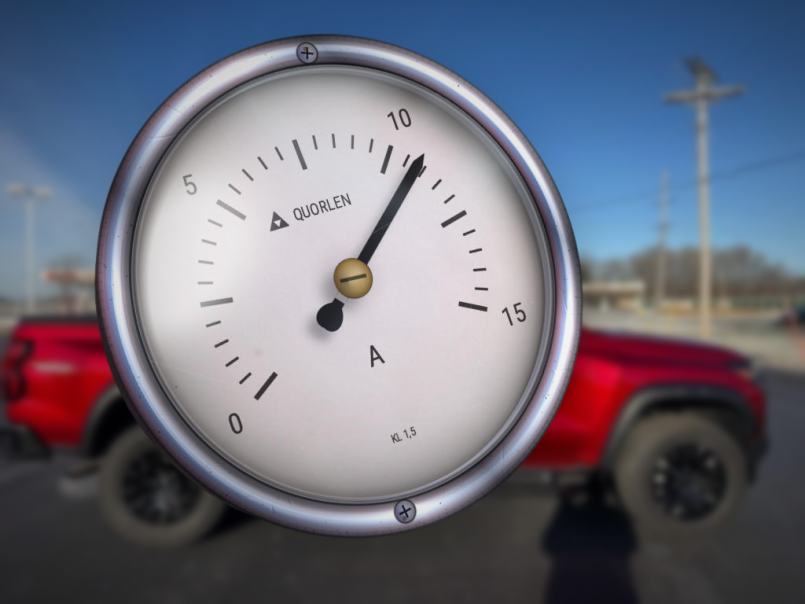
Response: 10.75
